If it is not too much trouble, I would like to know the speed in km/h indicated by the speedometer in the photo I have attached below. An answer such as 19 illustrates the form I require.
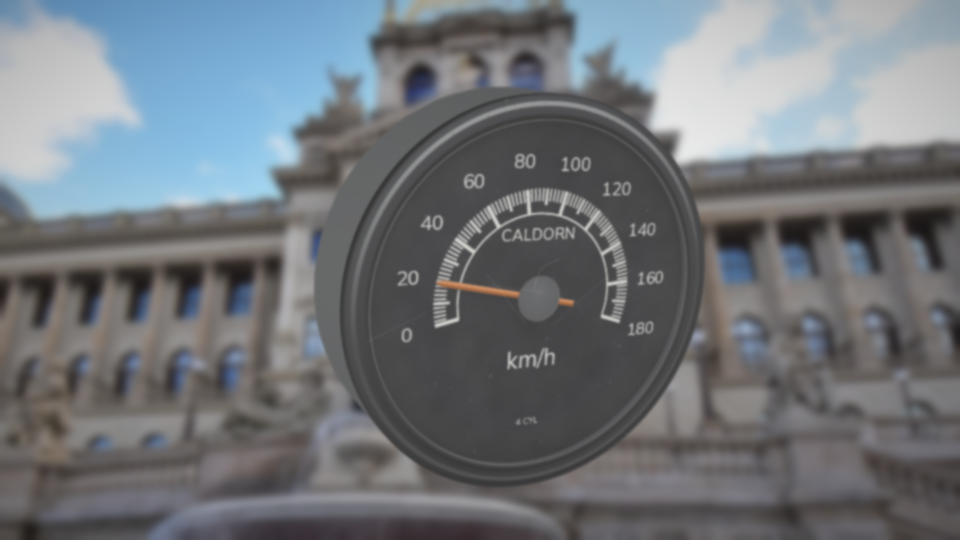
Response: 20
